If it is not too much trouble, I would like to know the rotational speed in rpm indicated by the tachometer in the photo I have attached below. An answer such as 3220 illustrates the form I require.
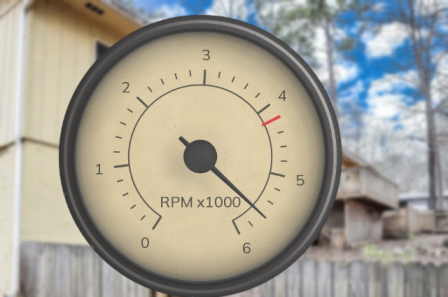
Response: 5600
